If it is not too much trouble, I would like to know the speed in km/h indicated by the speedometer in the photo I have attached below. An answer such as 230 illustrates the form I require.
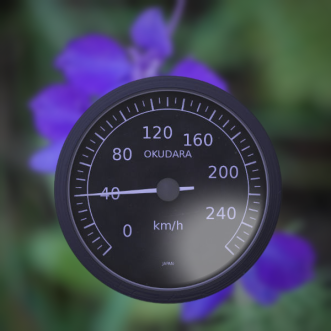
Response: 40
